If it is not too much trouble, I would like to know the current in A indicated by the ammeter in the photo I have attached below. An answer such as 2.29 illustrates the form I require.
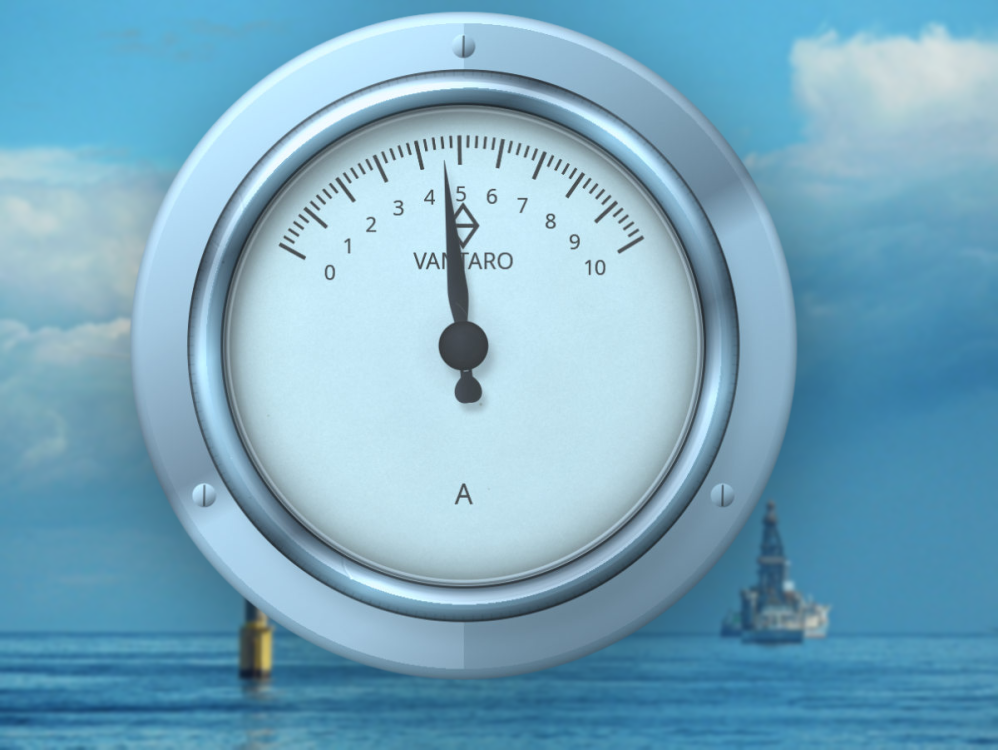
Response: 4.6
